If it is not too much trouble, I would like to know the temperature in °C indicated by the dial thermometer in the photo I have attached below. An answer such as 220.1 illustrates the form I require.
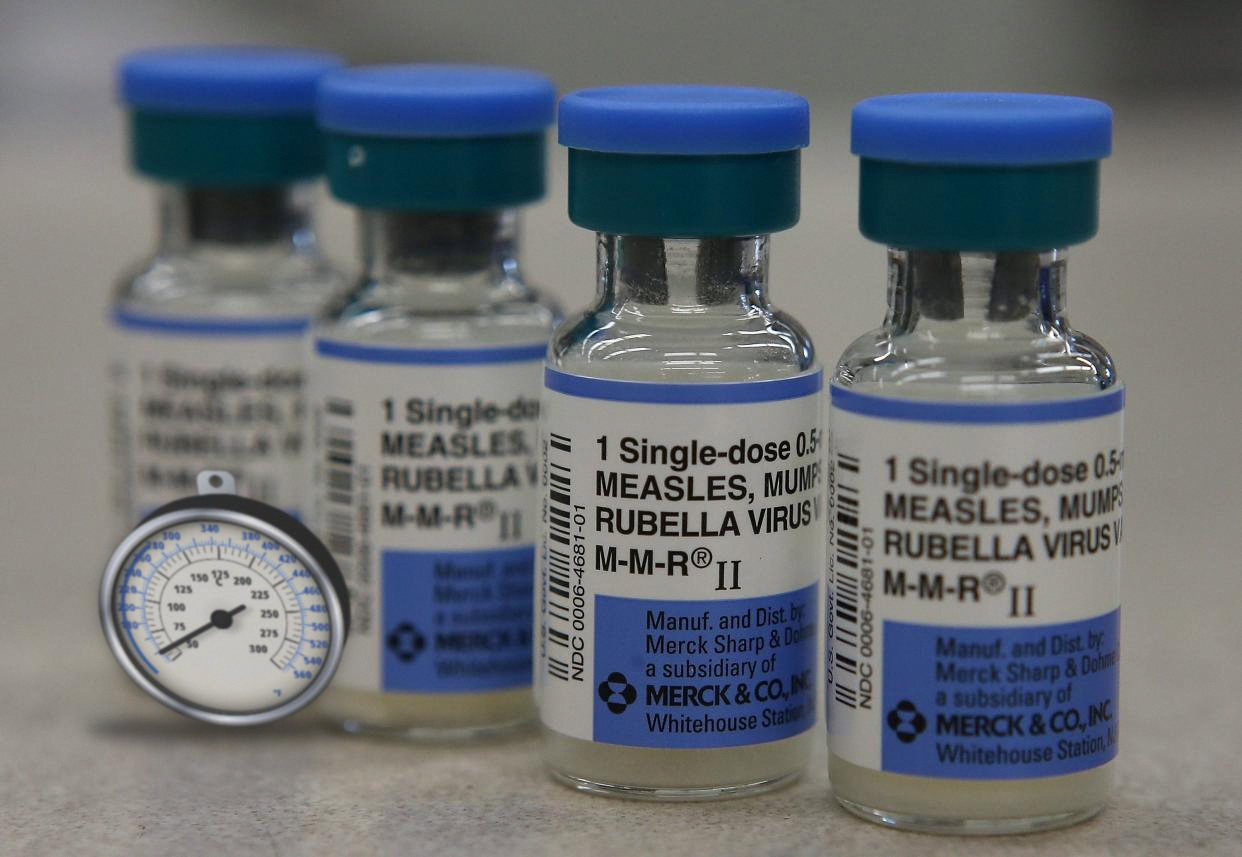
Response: 60
